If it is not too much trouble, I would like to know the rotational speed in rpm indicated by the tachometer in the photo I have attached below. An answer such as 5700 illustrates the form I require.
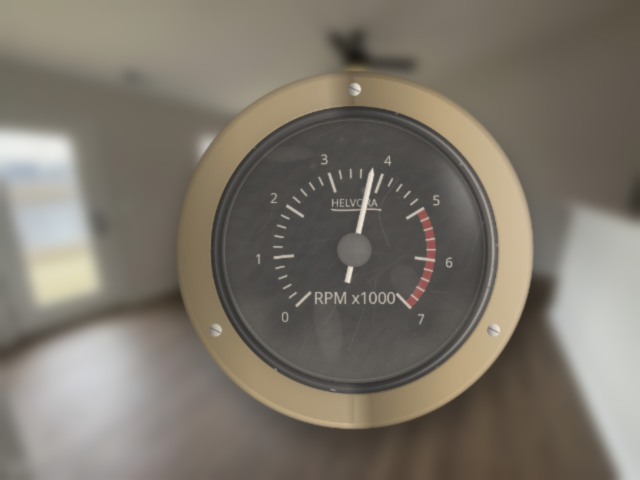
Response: 3800
